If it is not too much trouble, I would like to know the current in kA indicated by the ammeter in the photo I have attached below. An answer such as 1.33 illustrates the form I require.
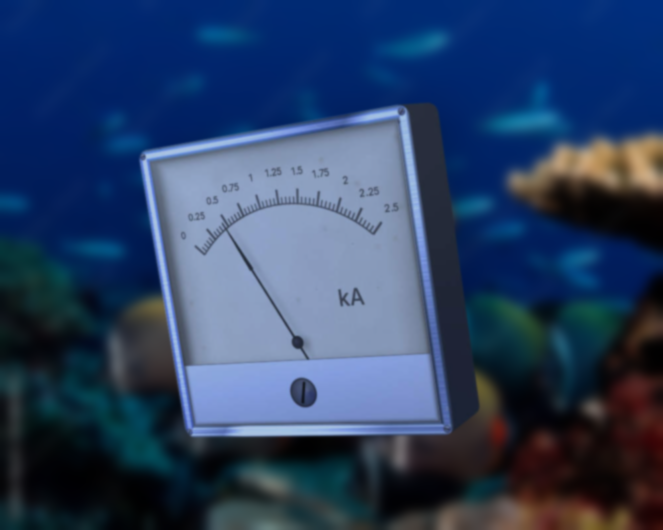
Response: 0.5
